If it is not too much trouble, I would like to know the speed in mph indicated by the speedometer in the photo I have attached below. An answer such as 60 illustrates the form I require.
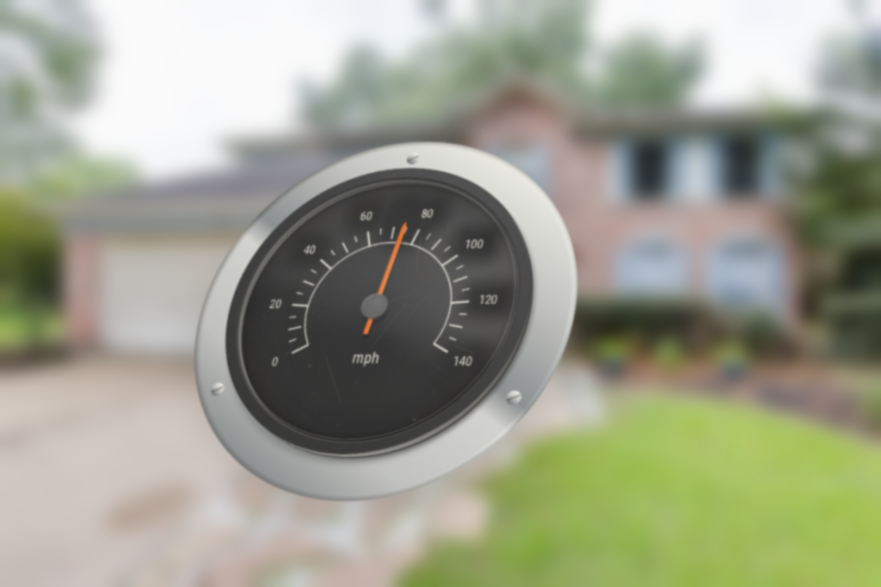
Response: 75
